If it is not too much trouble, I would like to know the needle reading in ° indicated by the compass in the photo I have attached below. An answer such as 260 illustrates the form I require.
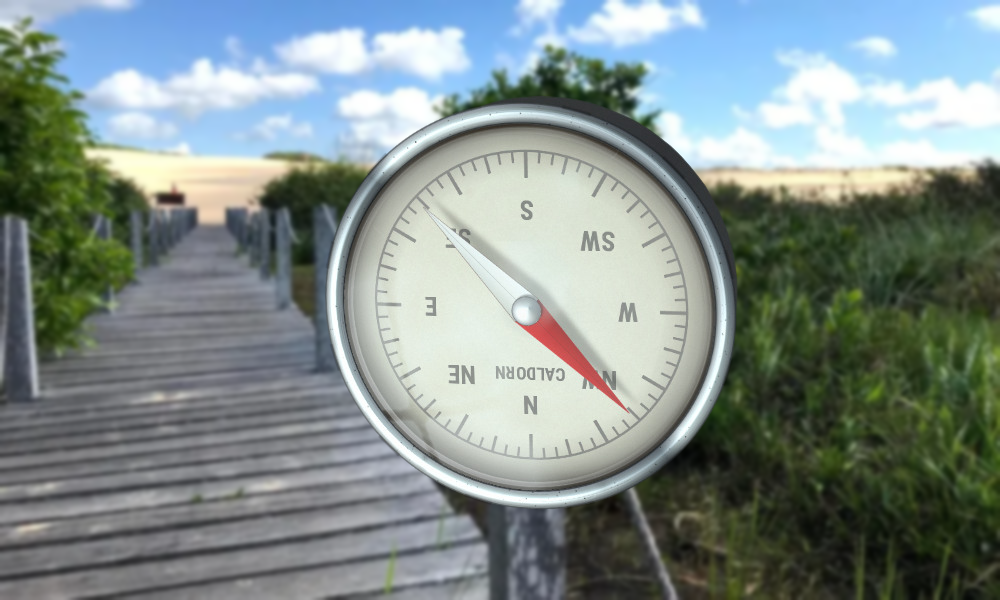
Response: 315
